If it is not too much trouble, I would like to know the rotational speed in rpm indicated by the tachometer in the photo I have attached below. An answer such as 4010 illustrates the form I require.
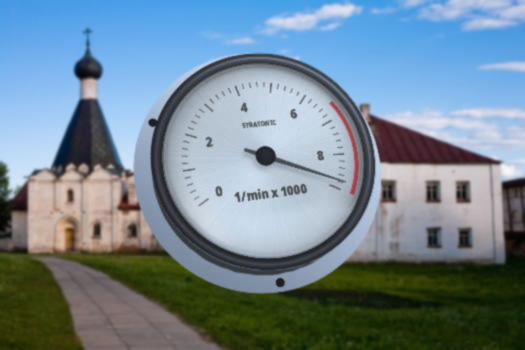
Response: 8800
